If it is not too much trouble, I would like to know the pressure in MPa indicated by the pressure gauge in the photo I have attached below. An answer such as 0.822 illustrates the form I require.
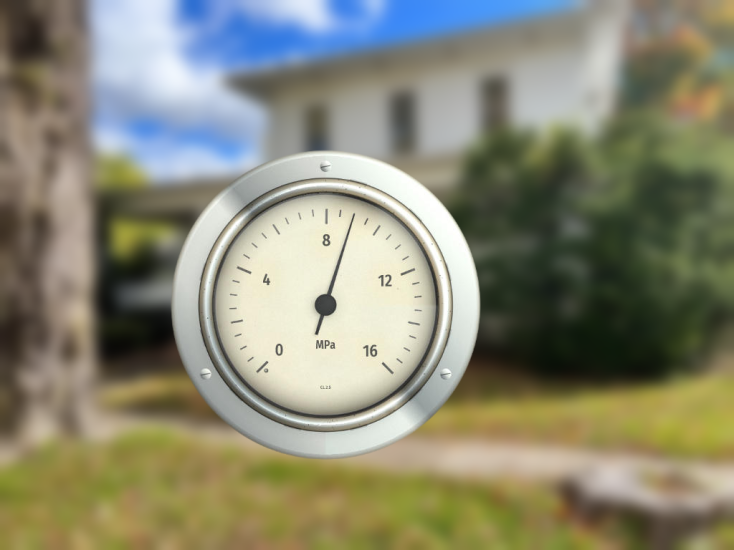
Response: 9
